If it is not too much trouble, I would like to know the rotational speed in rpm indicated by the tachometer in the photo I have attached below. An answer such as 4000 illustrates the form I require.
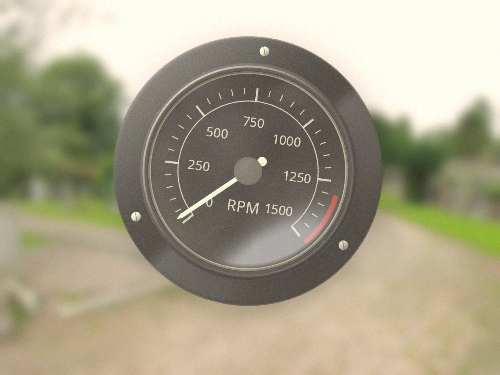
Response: 25
